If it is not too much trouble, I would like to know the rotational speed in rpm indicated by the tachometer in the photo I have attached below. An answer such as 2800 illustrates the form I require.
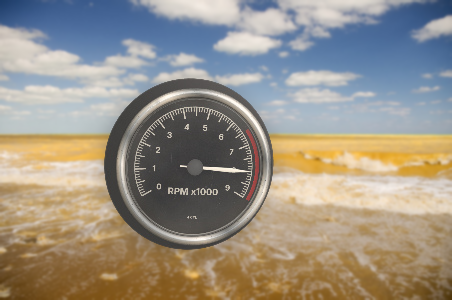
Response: 8000
